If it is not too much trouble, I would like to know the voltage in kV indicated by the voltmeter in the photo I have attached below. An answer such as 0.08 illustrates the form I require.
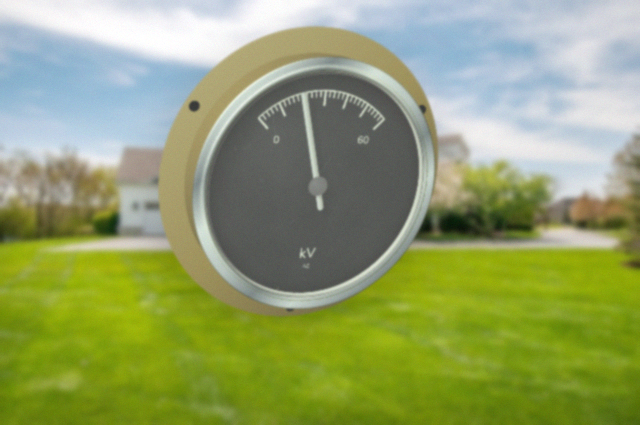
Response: 20
